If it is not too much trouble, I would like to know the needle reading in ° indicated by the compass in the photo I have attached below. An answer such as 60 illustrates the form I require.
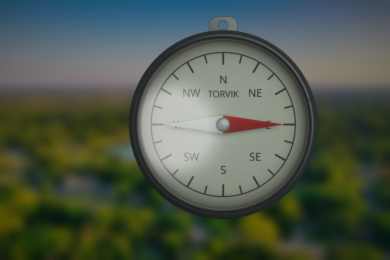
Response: 90
